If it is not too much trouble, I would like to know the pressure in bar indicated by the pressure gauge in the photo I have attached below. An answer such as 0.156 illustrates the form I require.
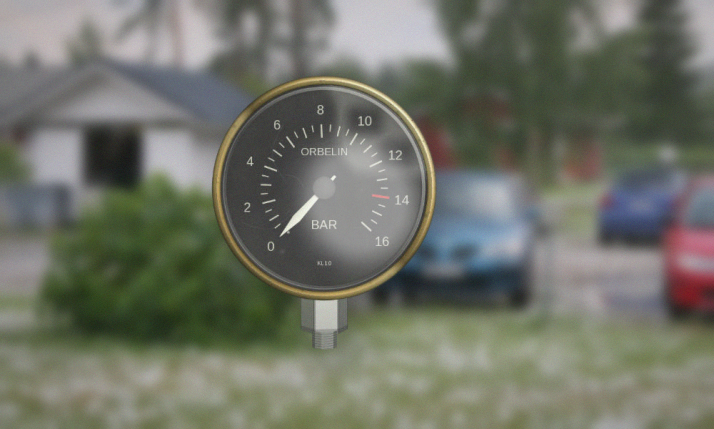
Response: 0
